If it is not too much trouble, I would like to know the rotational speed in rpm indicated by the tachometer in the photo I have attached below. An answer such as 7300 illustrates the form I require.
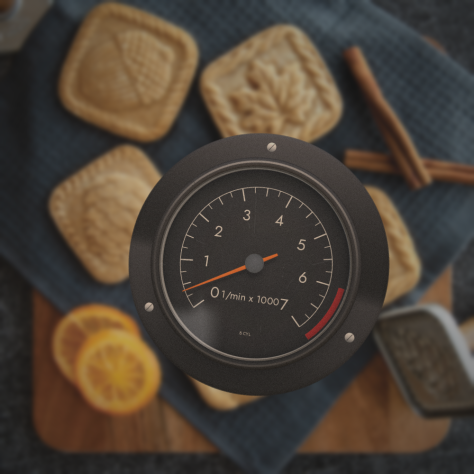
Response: 375
